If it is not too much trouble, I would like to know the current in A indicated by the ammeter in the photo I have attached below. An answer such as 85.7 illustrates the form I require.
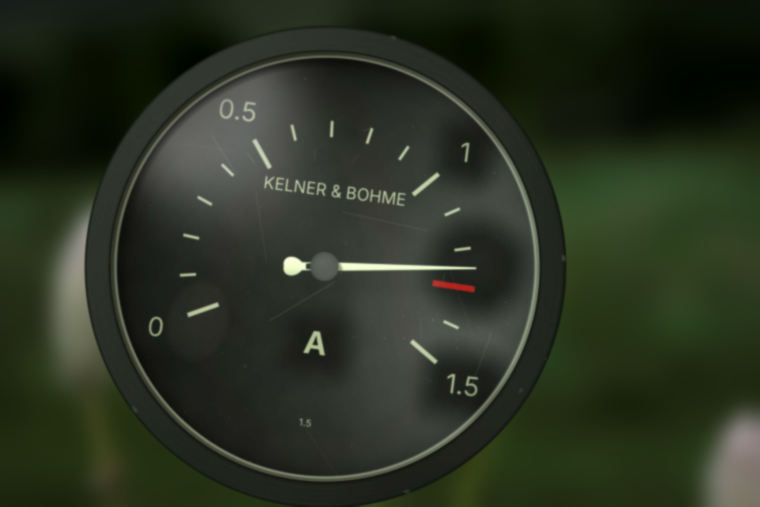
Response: 1.25
